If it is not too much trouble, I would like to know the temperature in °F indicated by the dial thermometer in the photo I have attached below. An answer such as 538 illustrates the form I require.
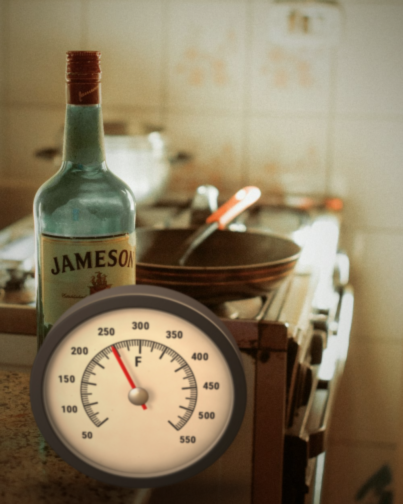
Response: 250
